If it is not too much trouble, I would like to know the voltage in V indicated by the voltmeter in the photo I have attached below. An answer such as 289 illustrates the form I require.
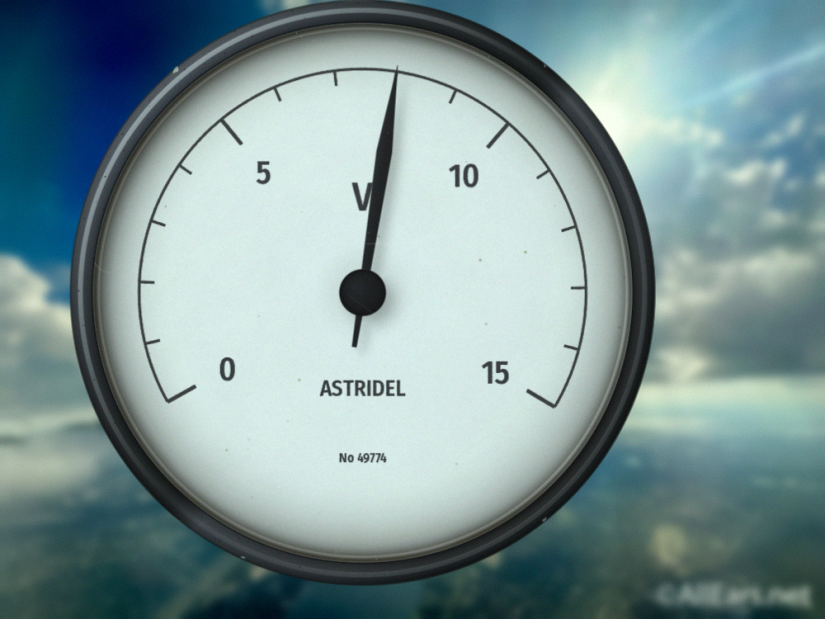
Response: 8
